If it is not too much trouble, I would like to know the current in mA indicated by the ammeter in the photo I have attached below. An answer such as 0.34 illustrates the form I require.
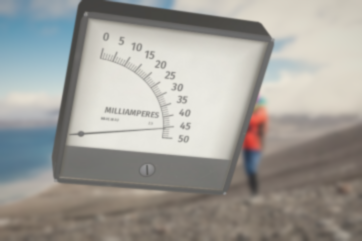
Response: 45
